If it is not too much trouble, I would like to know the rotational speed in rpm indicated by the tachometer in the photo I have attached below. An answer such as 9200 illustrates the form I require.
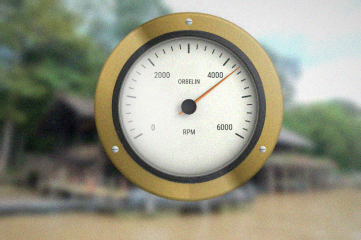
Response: 4300
